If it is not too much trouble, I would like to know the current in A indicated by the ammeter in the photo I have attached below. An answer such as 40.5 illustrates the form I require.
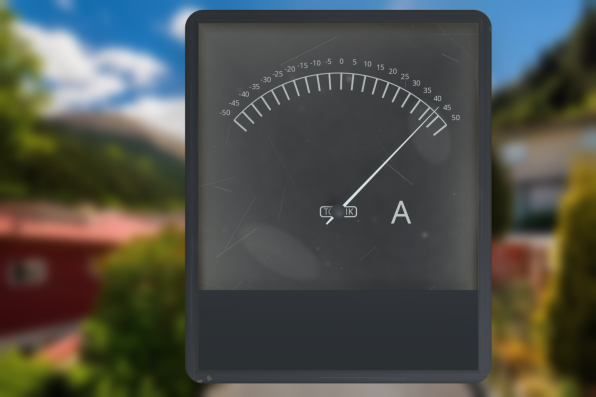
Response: 42.5
